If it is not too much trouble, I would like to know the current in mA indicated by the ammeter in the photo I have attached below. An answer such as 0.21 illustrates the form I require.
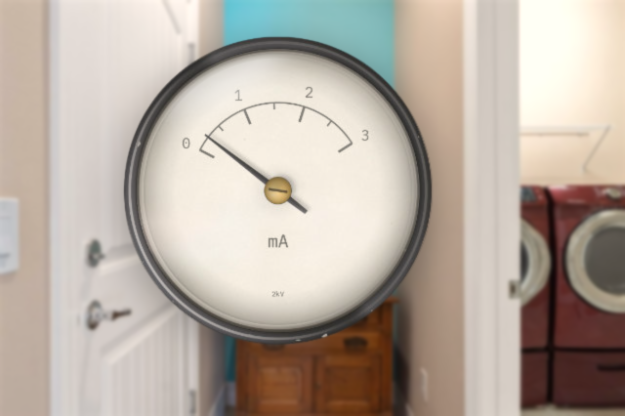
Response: 0.25
